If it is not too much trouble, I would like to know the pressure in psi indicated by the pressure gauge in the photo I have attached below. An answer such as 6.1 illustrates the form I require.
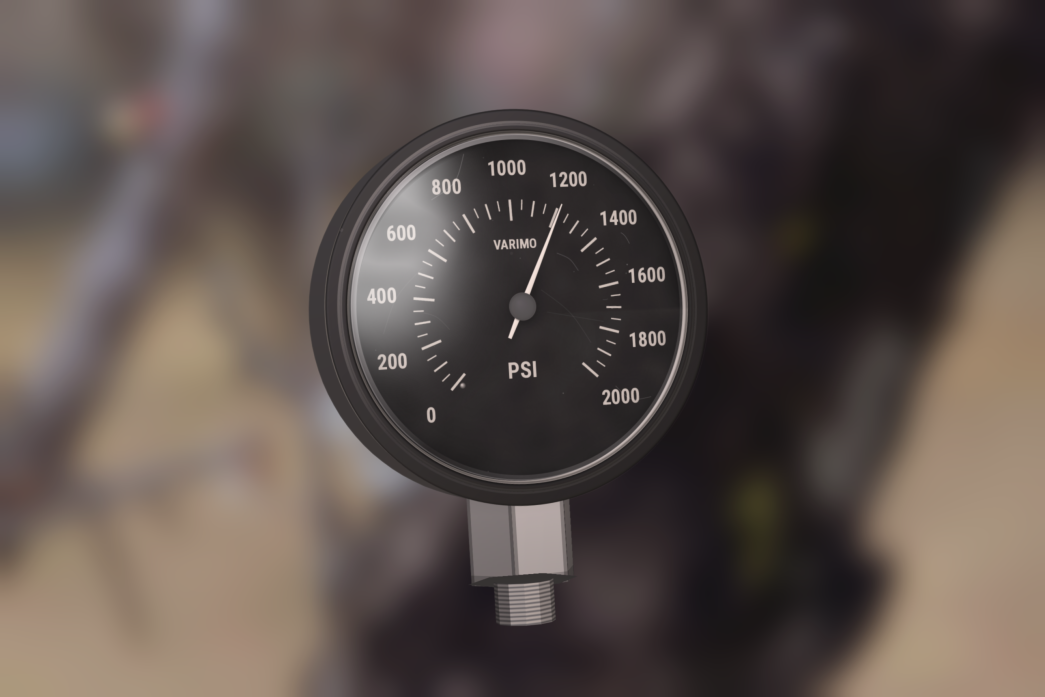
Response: 1200
